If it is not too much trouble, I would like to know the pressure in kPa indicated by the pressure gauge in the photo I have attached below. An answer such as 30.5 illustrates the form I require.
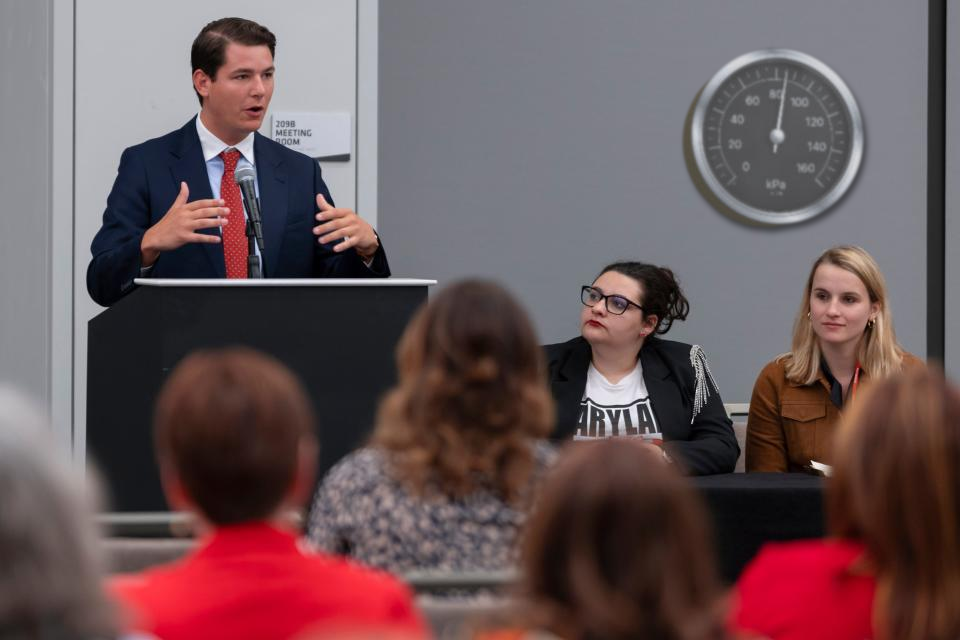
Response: 85
